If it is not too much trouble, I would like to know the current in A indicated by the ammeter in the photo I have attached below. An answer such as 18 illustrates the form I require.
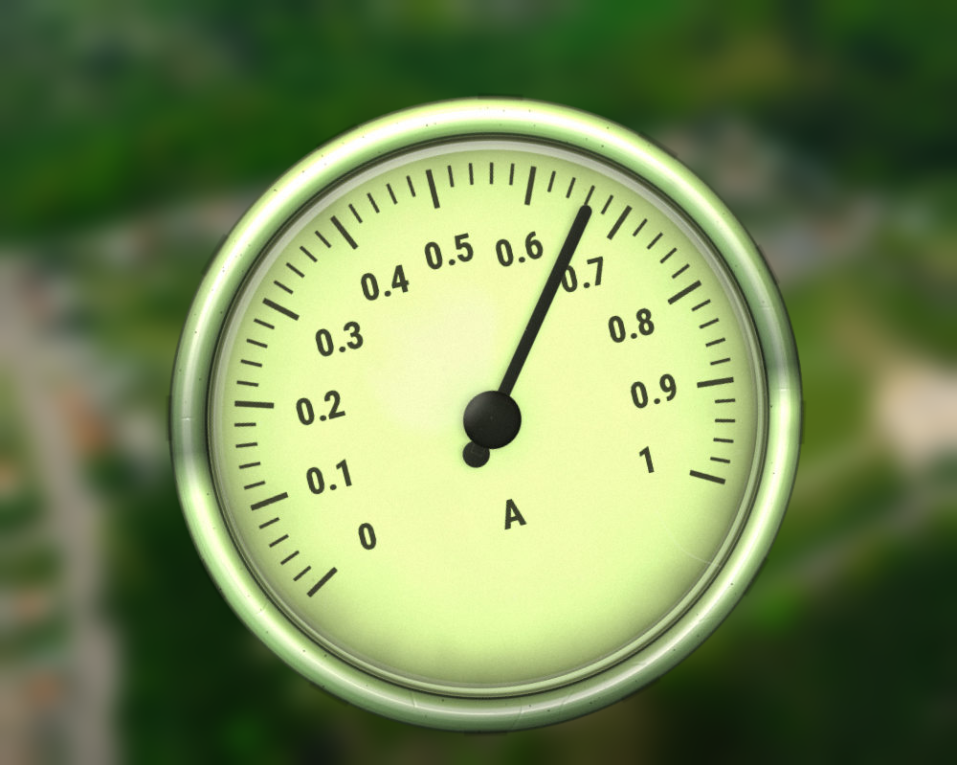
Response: 0.66
